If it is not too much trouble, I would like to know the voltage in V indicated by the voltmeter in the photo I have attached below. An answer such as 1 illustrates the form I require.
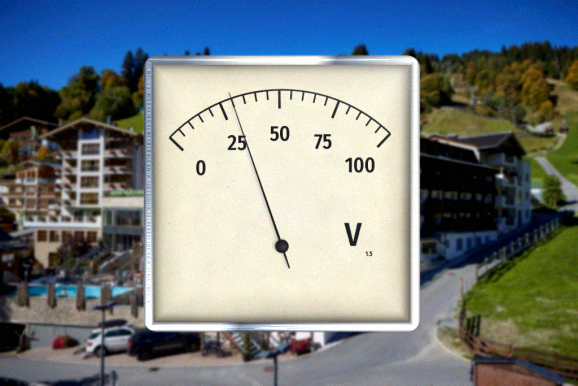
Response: 30
